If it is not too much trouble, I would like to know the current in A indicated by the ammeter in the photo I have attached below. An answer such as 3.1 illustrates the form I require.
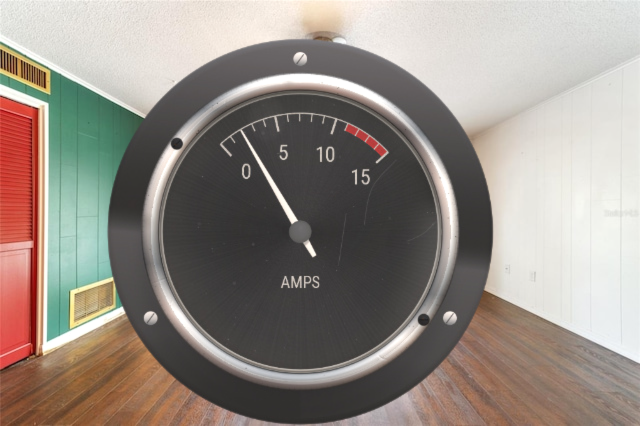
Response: 2
